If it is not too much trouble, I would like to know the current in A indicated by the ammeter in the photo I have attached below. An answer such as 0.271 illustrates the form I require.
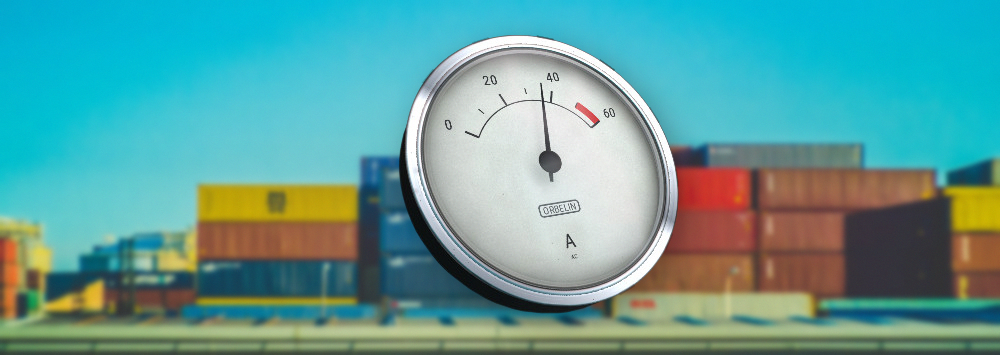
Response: 35
